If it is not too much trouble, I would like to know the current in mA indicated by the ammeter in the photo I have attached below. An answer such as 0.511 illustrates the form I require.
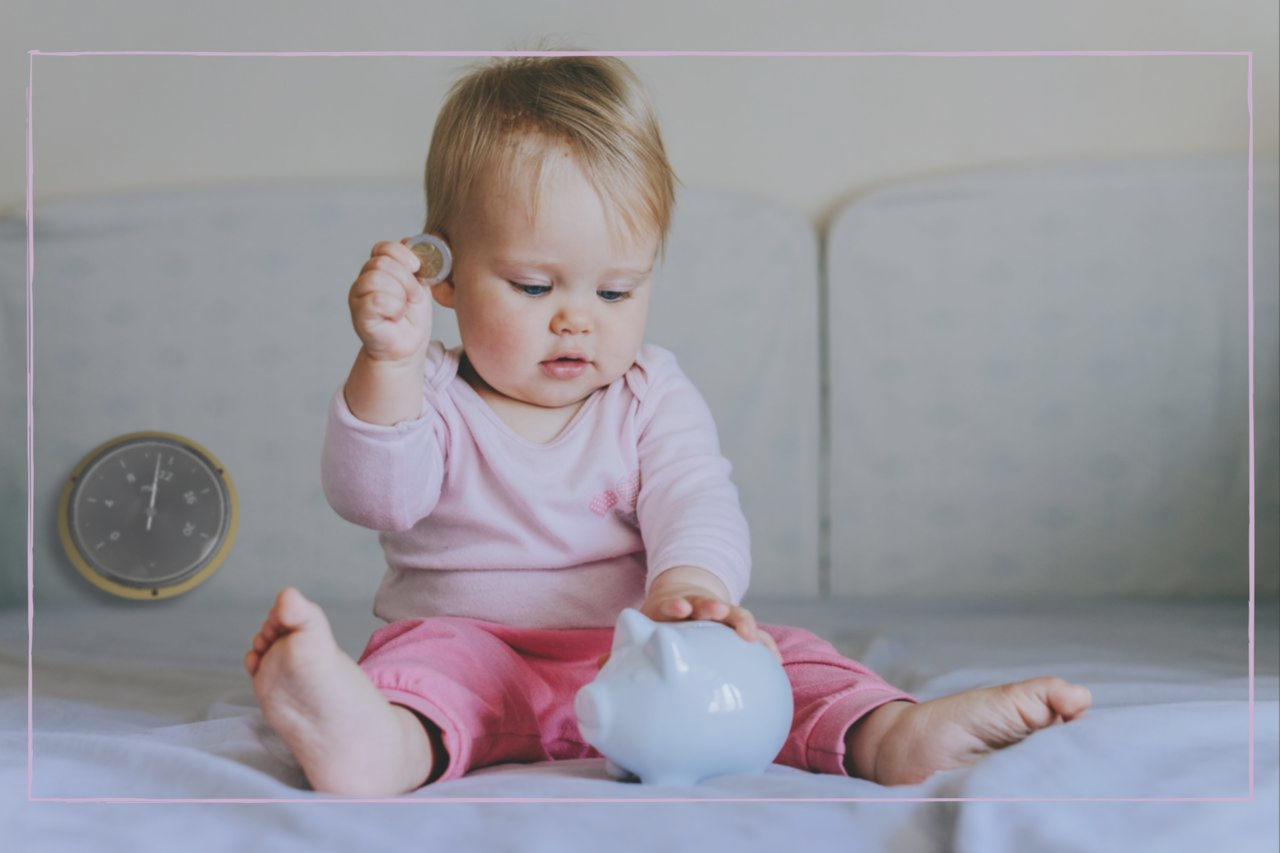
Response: 11
